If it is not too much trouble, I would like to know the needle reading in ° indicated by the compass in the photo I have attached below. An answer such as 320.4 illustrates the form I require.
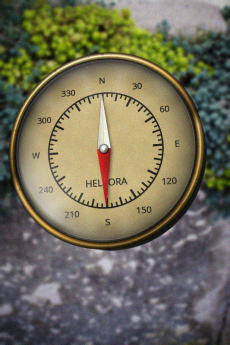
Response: 180
